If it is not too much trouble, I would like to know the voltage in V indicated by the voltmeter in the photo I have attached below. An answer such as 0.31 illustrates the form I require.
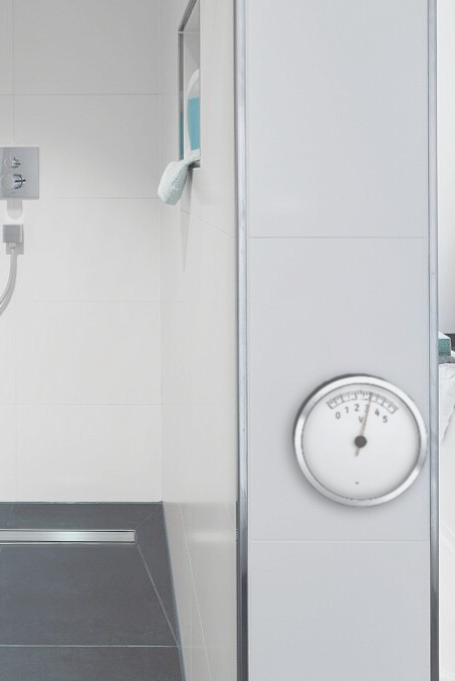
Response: 3
